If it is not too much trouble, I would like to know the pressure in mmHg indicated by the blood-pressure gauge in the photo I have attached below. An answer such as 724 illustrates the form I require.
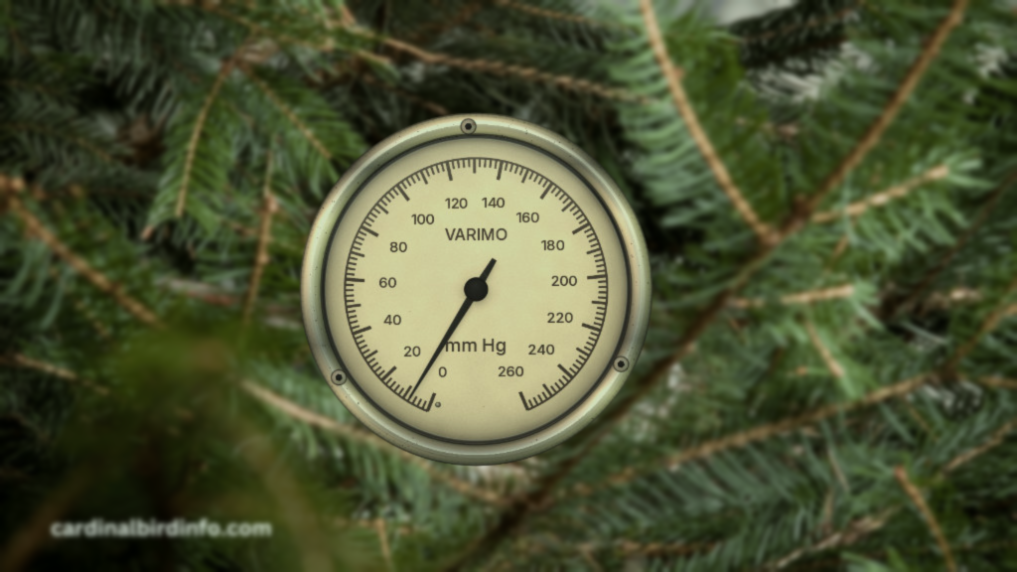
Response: 8
